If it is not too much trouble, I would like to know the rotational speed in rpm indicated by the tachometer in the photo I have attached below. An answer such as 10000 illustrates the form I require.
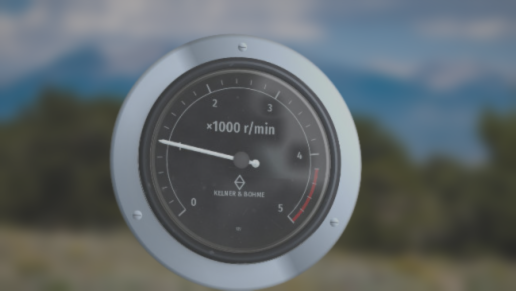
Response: 1000
